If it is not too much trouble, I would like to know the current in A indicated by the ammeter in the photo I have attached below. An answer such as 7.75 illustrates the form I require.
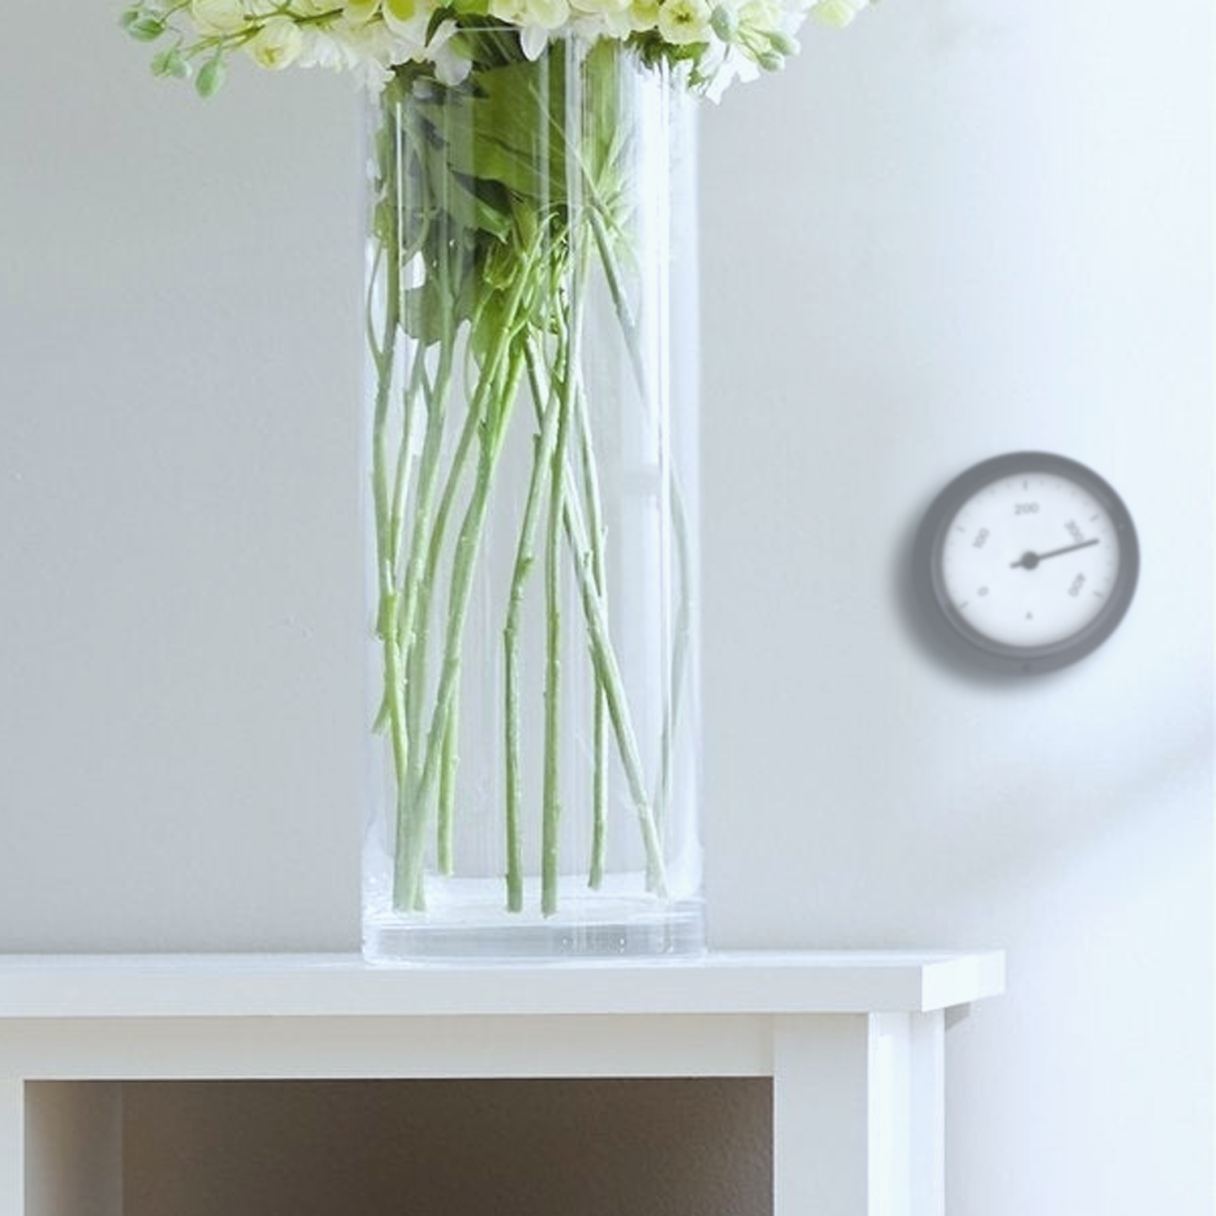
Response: 330
